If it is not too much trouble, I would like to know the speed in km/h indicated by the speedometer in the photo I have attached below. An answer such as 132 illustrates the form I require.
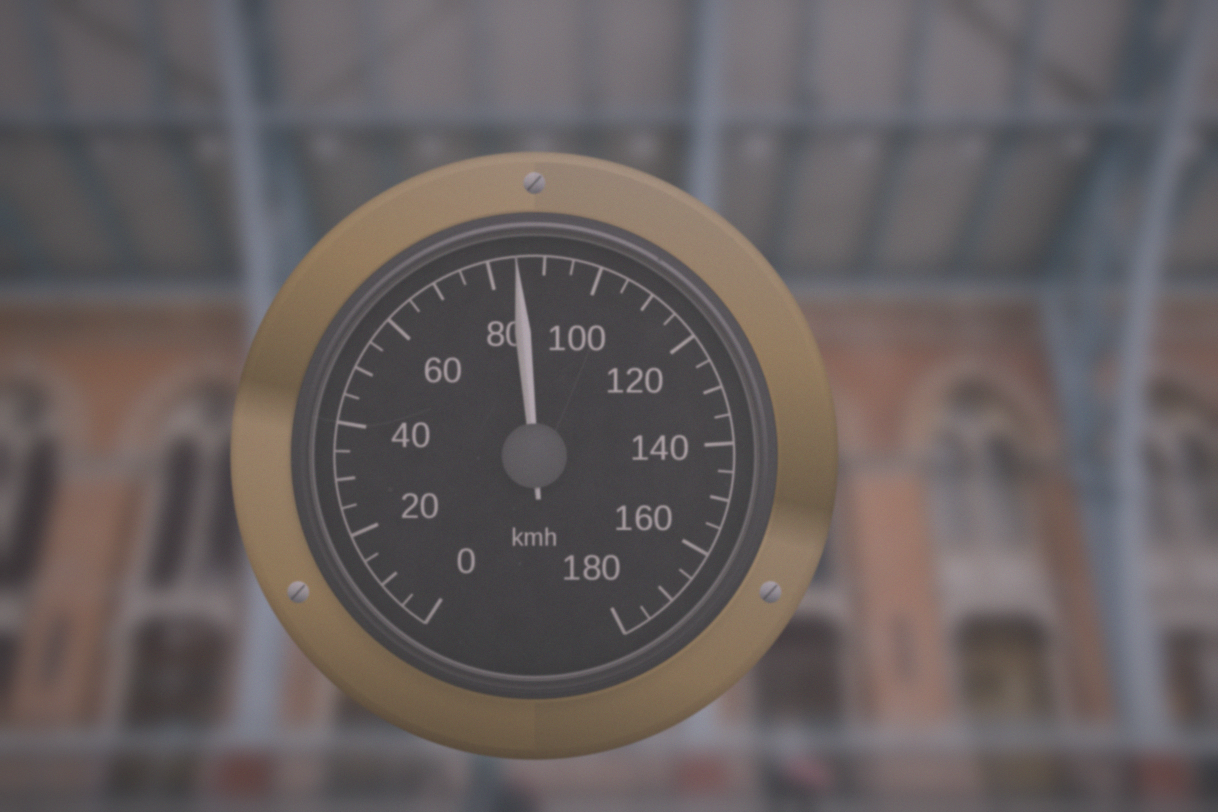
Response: 85
